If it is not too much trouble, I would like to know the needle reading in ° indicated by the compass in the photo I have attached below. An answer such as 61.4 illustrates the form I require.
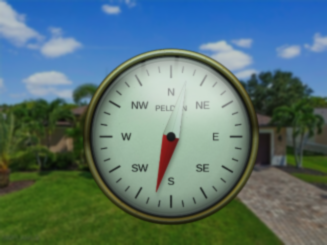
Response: 195
